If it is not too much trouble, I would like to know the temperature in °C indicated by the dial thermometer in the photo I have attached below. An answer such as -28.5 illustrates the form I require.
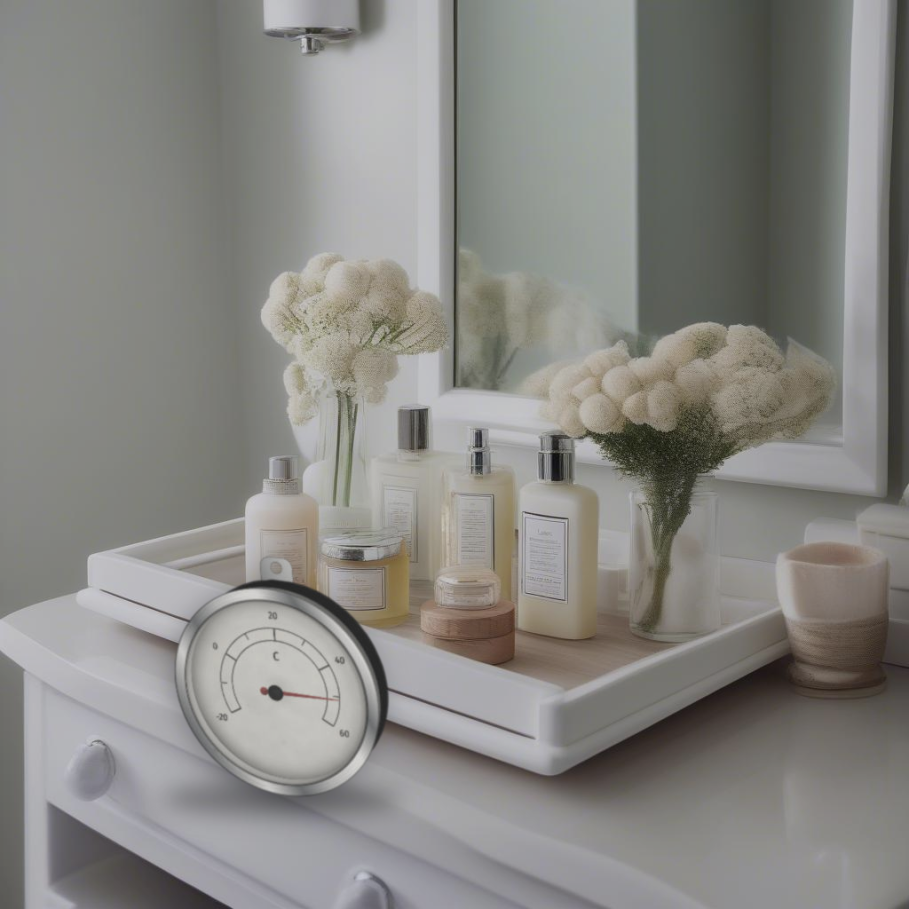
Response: 50
